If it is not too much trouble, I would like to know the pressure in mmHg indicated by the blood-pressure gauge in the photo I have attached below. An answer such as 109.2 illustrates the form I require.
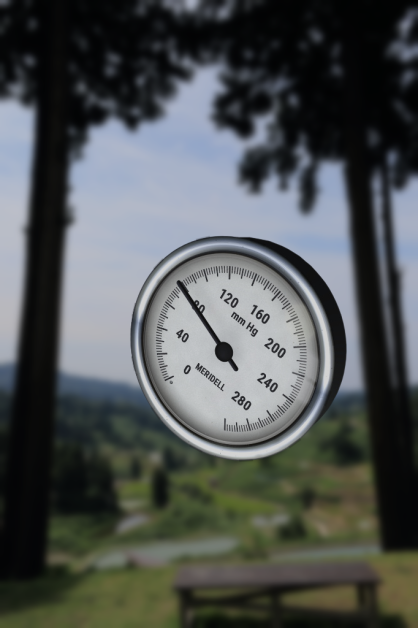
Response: 80
